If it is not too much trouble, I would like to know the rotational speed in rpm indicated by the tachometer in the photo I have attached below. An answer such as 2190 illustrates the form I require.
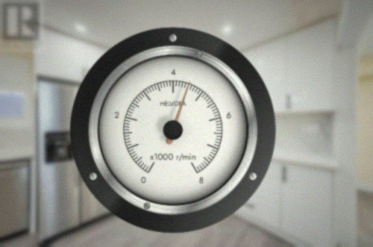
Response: 4500
